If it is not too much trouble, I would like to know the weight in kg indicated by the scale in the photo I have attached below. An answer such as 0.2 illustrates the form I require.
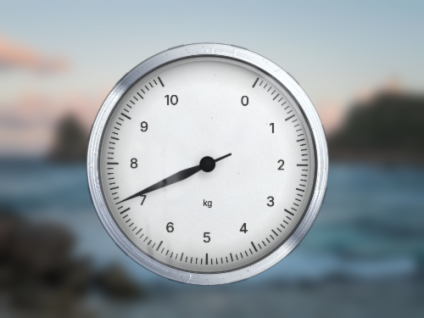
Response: 7.2
